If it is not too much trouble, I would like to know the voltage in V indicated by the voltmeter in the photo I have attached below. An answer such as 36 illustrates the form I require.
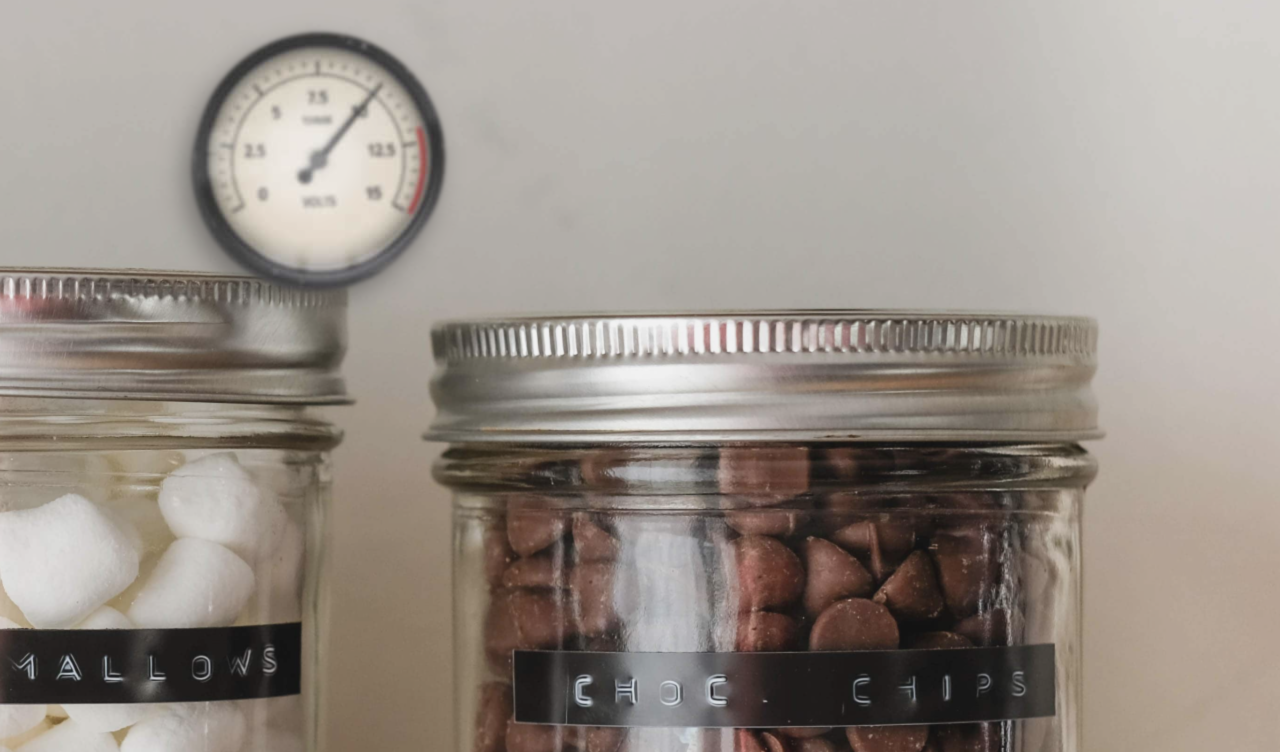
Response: 10
